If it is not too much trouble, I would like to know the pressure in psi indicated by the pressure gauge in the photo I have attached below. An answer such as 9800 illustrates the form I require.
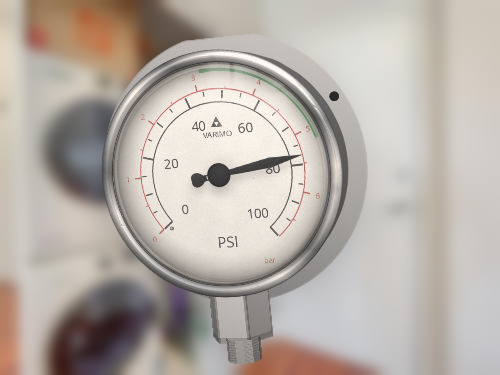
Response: 77.5
